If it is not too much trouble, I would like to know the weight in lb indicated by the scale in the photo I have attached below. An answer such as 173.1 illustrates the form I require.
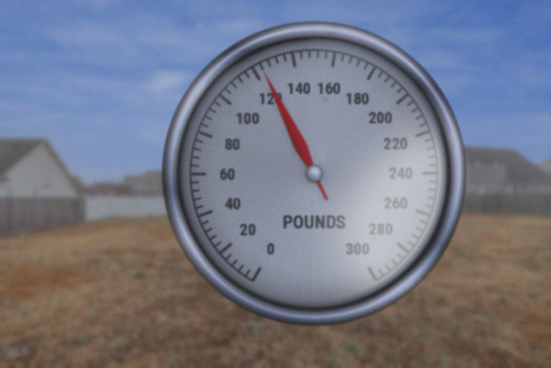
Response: 124
